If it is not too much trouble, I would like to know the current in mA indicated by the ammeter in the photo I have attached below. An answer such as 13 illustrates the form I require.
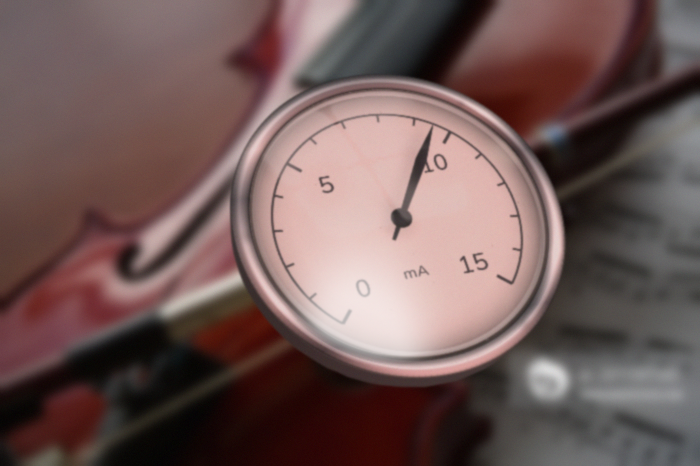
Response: 9.5
